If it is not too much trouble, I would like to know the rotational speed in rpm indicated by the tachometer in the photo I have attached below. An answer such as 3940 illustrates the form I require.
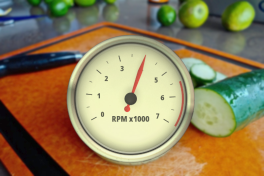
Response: 4000
